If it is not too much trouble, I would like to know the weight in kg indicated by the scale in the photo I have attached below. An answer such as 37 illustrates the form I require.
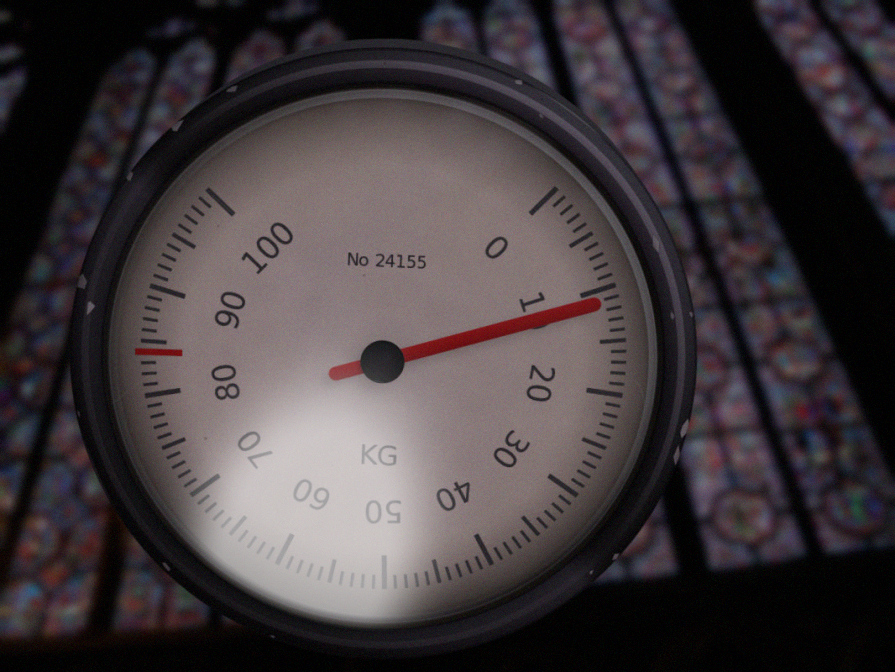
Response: 11
